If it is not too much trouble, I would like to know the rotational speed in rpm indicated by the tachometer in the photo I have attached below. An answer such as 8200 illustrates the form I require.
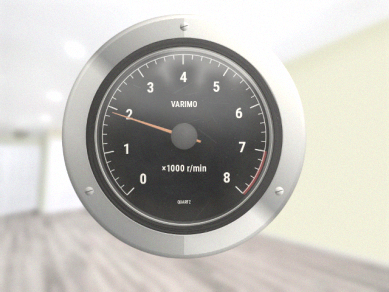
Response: 1900
